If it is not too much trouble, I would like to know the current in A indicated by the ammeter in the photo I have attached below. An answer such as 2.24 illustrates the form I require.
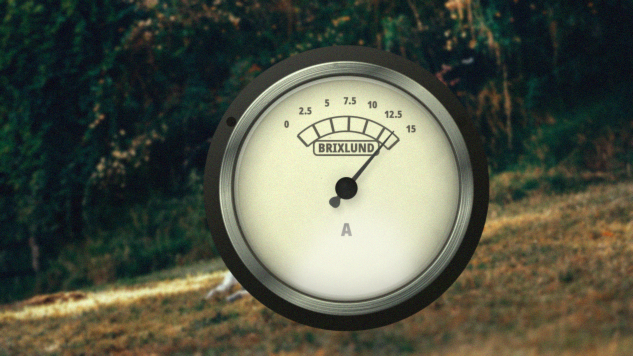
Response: 13.75
